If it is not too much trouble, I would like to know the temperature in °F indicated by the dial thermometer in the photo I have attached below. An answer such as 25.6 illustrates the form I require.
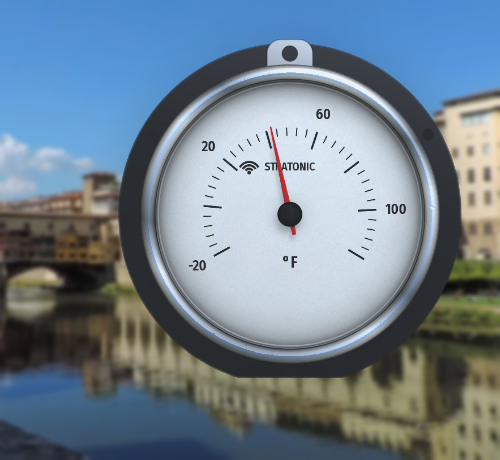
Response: 42
